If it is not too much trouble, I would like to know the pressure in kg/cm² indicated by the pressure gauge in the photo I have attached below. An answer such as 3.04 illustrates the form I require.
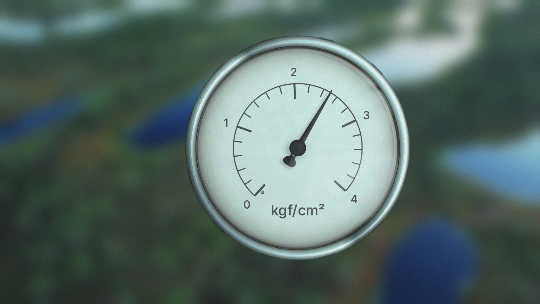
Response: 2.5
